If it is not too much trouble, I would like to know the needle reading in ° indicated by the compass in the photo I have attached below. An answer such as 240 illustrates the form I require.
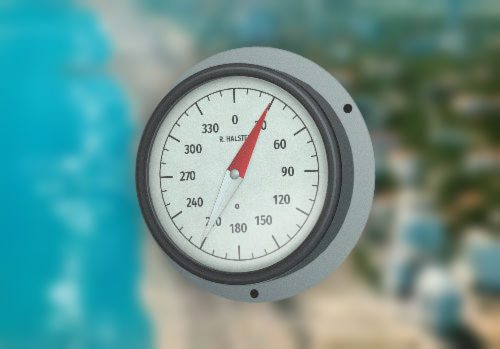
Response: 30
